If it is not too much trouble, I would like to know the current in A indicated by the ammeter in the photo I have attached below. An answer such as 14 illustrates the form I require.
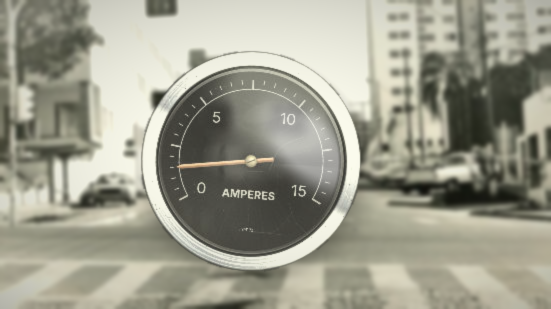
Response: 1.5
